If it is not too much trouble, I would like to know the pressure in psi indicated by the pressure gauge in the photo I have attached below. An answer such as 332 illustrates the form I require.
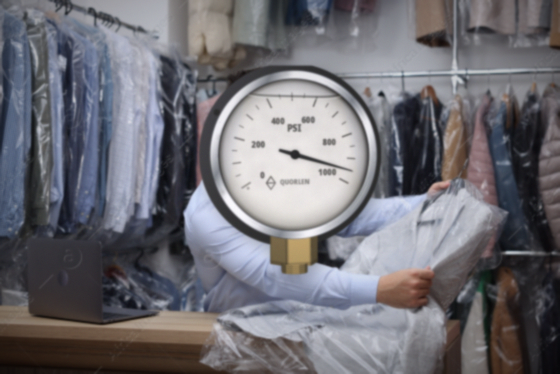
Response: 950
